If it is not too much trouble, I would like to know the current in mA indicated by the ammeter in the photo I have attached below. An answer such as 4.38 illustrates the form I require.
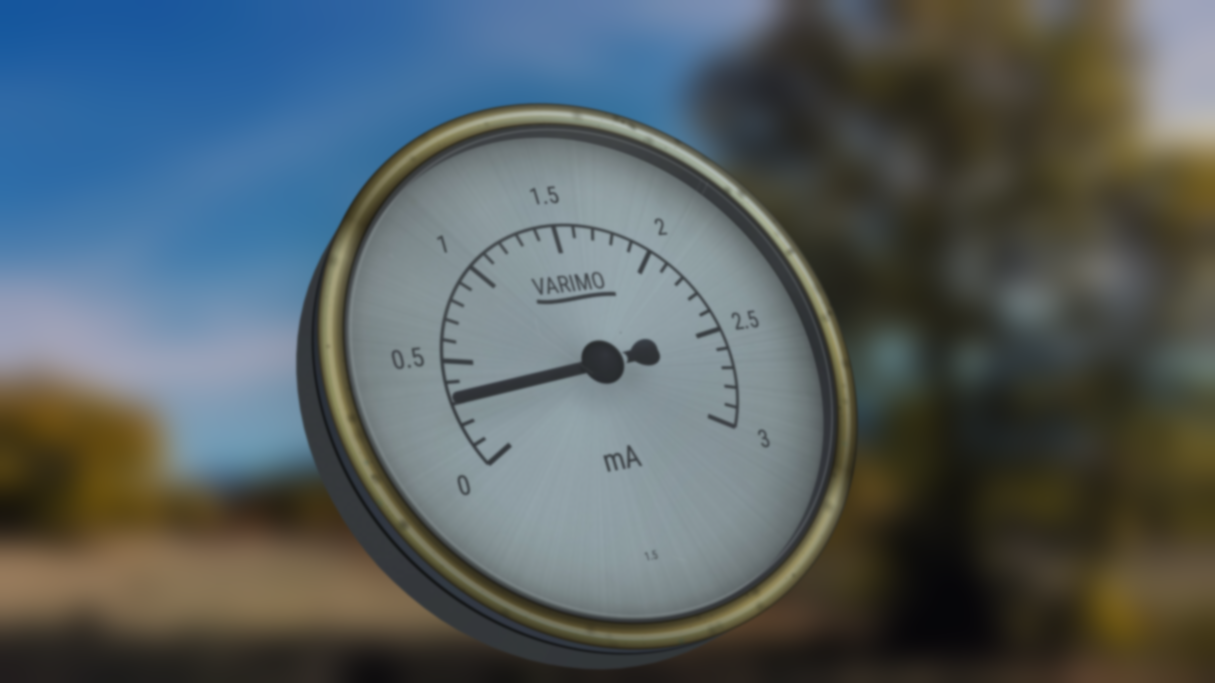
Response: 0.3
